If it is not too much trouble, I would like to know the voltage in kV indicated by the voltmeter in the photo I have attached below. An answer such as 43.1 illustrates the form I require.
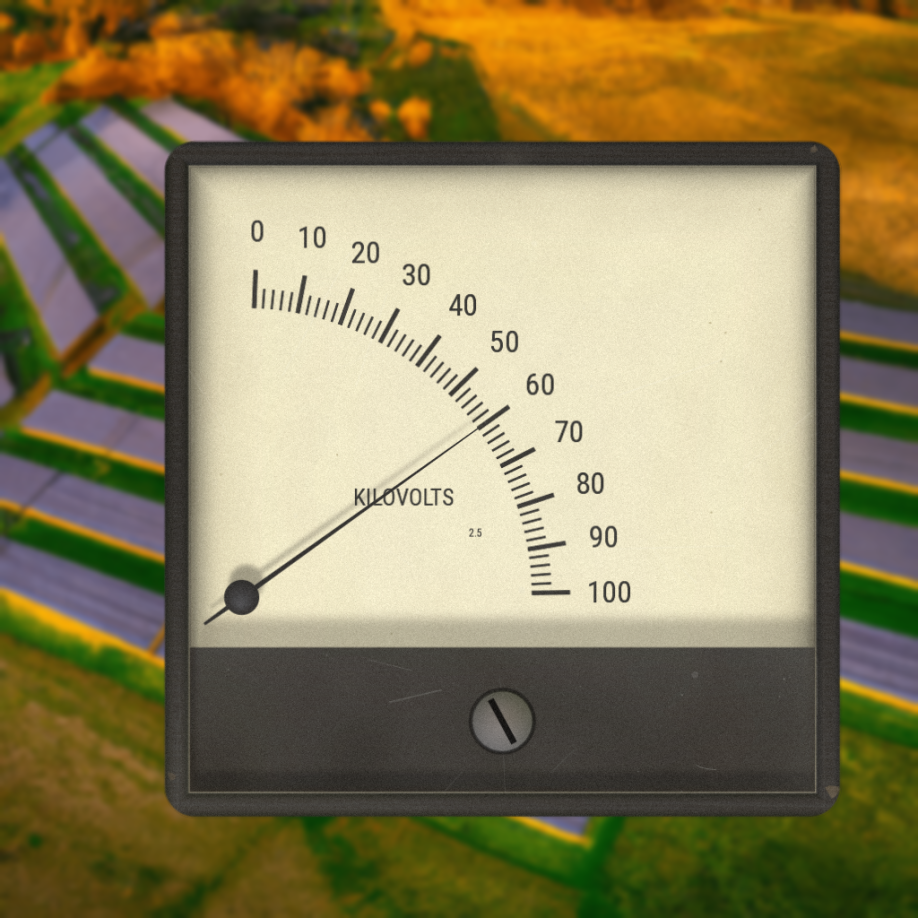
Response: 60
